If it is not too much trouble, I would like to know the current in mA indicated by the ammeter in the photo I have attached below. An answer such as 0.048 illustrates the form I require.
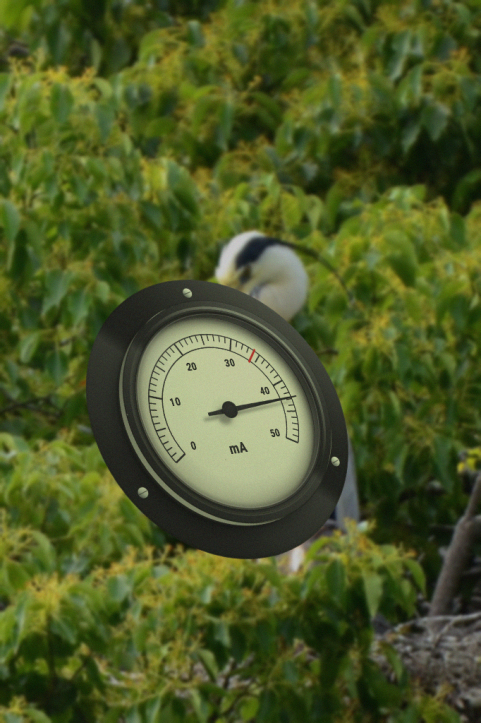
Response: 43
